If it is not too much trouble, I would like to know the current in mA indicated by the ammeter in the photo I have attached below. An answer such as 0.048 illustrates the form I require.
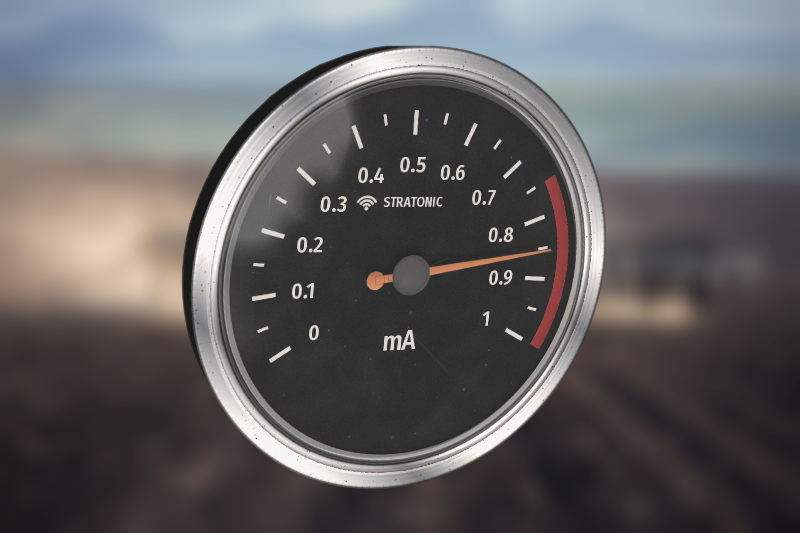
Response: 0.85
